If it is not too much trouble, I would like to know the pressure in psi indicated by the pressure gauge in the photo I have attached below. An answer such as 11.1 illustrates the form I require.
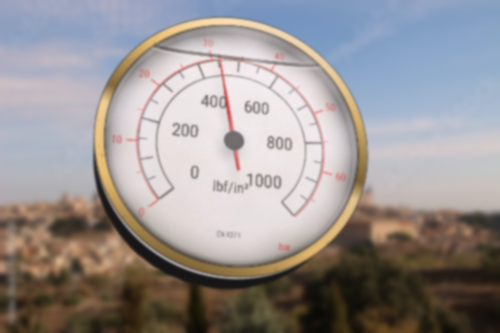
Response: 450
